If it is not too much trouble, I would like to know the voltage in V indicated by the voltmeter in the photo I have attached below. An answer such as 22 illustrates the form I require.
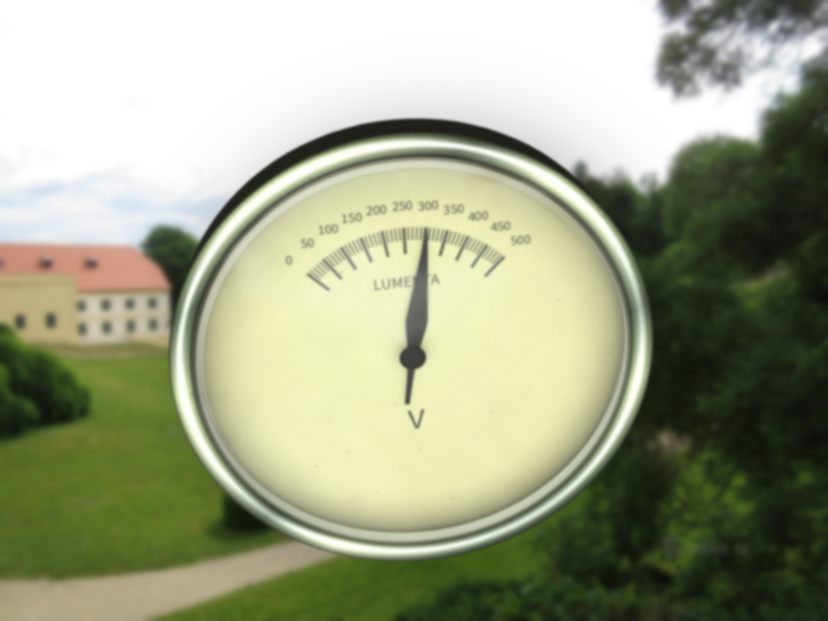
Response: 300
